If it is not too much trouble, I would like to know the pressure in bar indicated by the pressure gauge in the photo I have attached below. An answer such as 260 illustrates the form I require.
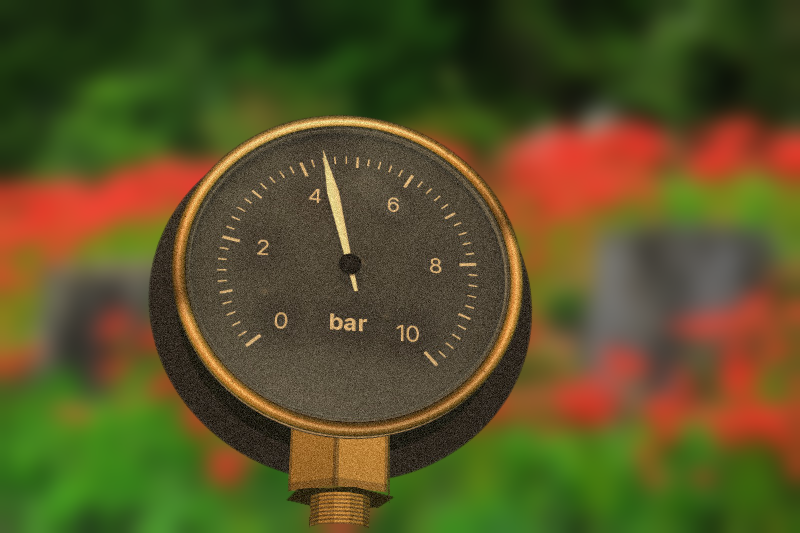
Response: 4.4
